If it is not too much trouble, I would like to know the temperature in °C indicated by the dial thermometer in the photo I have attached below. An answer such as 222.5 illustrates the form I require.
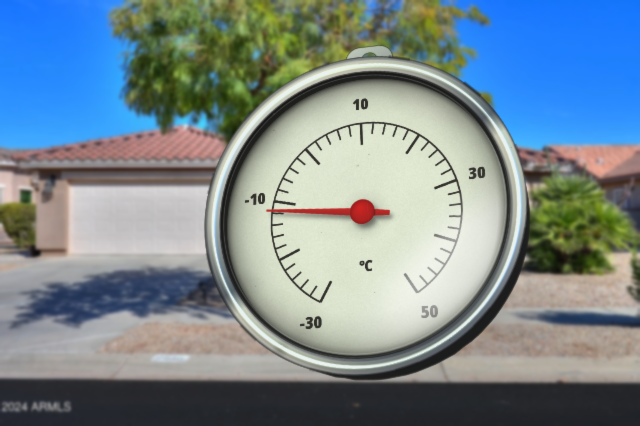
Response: -12
